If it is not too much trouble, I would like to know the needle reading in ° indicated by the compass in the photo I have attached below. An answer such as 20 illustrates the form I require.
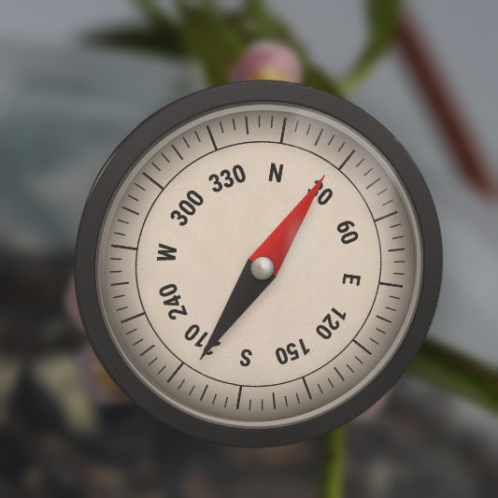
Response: 25
